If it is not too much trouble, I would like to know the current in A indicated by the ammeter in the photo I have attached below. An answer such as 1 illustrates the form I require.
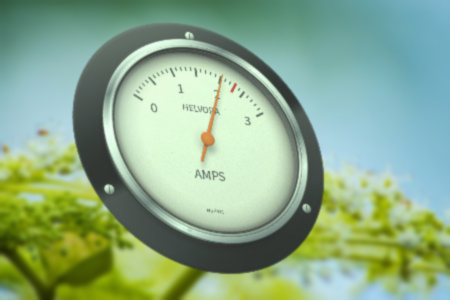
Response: 2
